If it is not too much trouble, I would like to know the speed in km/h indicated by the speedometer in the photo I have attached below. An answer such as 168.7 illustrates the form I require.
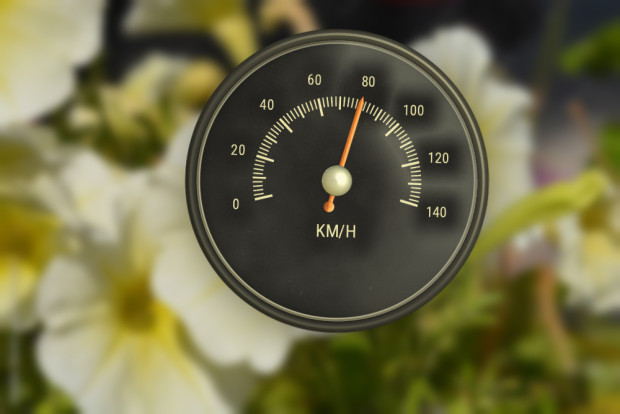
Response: 80
